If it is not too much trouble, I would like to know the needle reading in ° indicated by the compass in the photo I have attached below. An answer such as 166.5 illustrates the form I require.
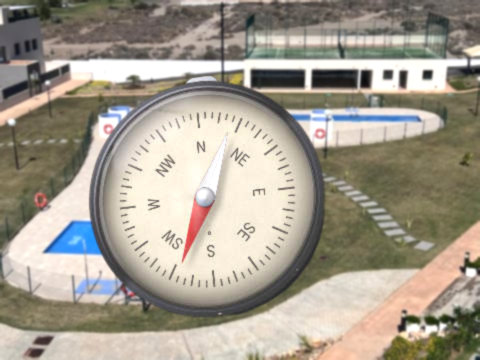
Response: 205
